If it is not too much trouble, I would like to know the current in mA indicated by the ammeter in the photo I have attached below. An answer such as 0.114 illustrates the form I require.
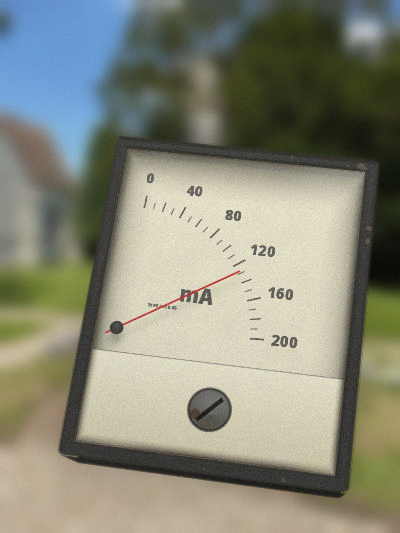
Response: 130
